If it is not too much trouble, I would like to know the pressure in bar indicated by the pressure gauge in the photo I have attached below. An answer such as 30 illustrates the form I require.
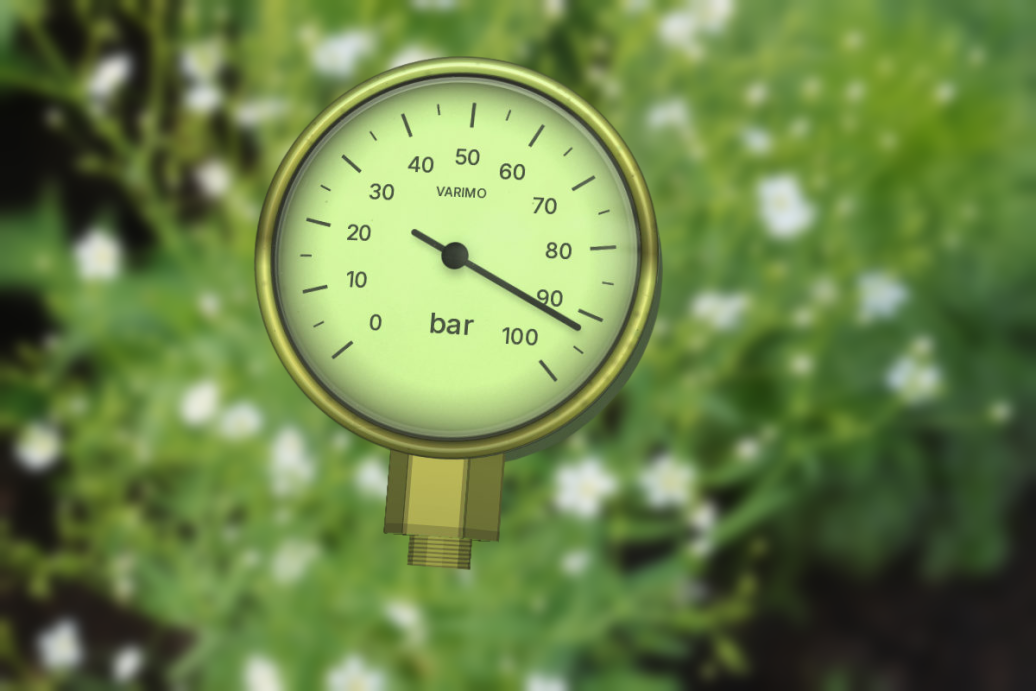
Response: 92.5
